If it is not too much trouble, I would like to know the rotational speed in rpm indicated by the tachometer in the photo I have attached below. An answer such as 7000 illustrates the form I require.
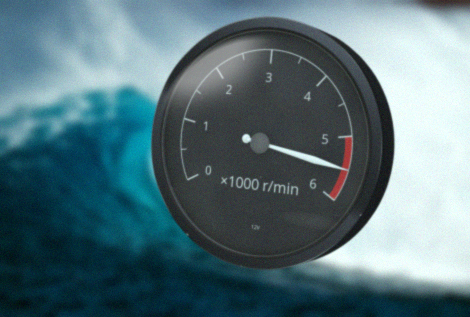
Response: 5500
